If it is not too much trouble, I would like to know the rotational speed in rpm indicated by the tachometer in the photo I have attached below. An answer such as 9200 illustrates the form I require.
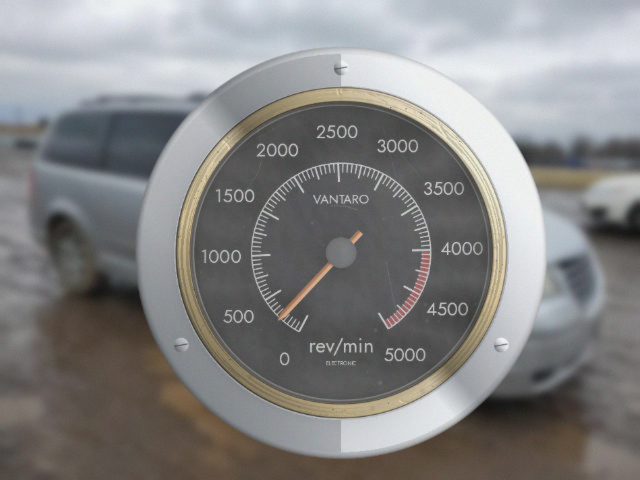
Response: 250
